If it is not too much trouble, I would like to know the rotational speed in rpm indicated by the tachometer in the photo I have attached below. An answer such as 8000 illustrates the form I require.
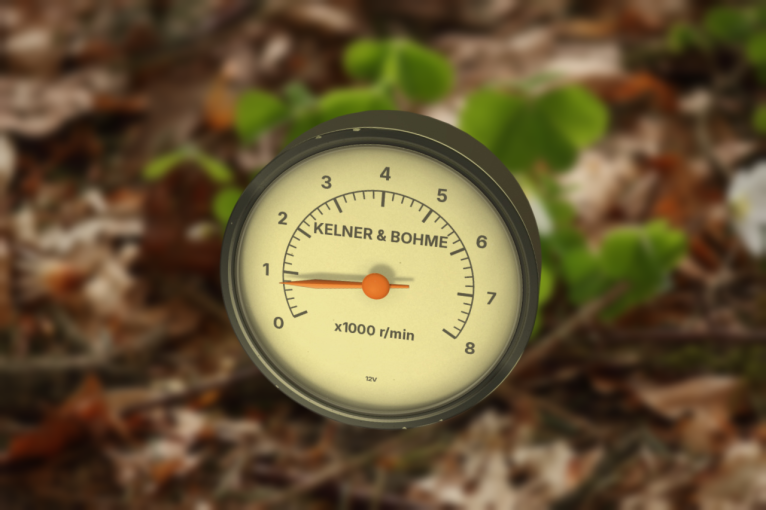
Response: 800
